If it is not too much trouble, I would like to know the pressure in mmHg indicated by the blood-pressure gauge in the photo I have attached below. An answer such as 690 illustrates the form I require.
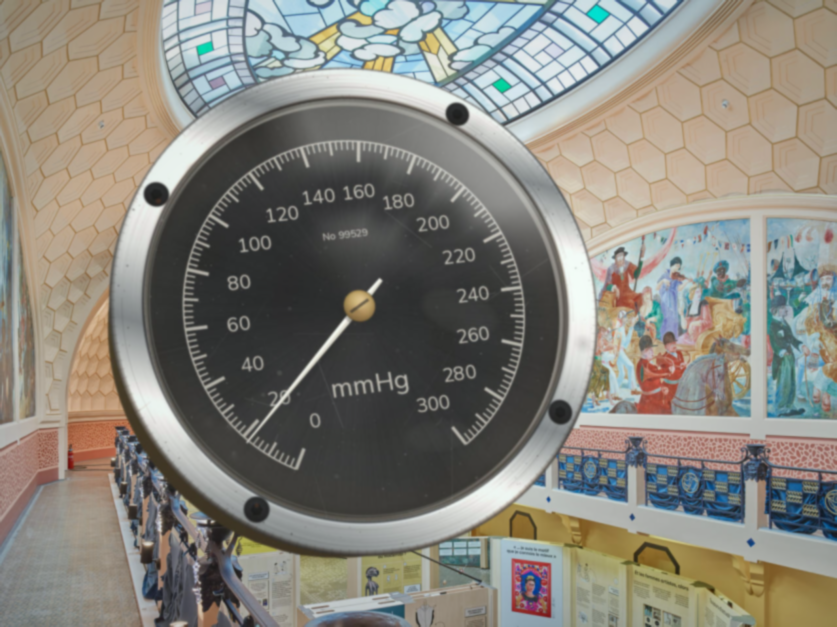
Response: 18
